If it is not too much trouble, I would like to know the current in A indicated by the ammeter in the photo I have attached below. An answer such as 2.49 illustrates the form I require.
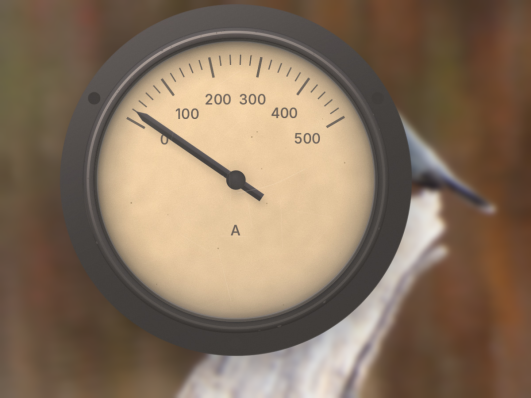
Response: 20
